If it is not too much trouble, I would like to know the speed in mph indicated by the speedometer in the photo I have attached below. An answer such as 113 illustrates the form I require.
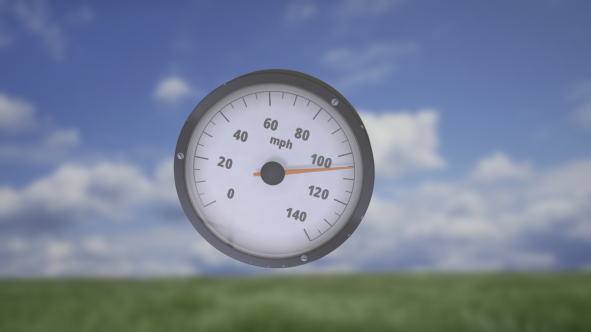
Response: 105
